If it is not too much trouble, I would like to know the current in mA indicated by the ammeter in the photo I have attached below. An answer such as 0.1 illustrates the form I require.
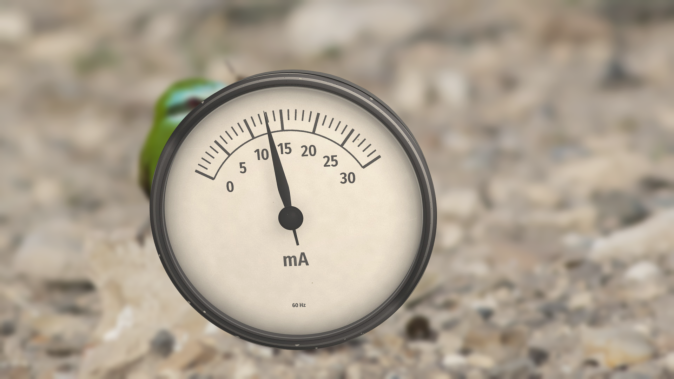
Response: 13
